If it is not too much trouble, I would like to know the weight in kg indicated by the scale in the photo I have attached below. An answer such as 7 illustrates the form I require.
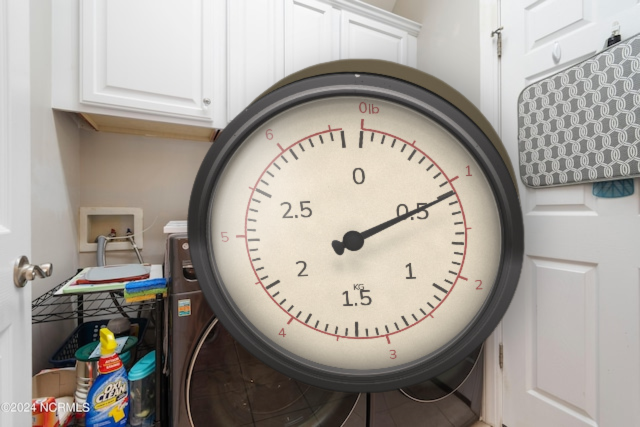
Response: 0.5
